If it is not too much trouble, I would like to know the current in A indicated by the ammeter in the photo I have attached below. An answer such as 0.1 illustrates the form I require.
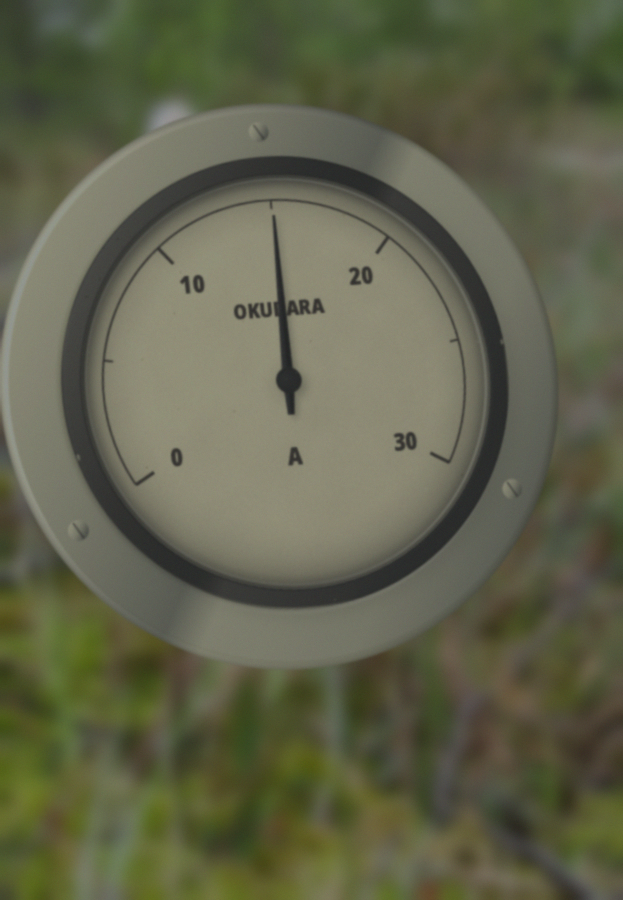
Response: 15
